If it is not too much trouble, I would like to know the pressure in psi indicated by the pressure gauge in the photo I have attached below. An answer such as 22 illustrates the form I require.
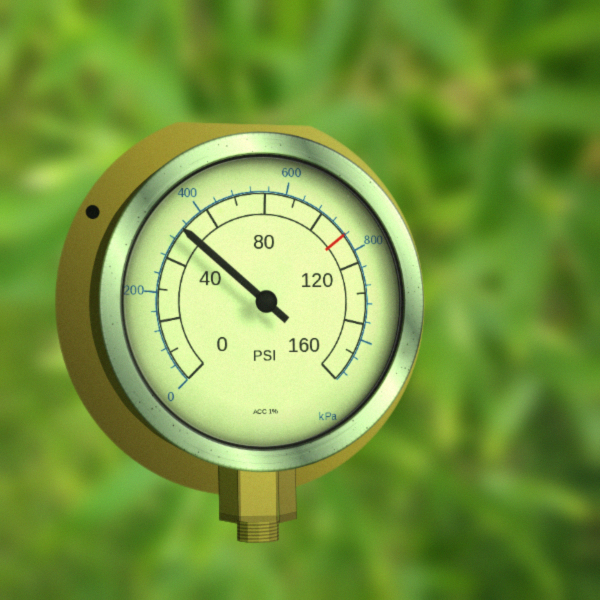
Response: 50
